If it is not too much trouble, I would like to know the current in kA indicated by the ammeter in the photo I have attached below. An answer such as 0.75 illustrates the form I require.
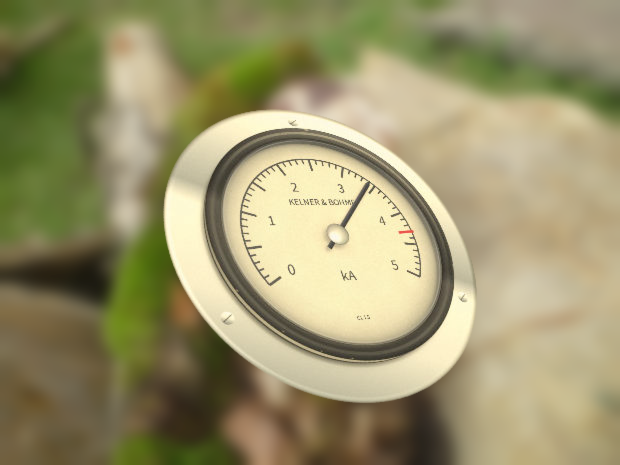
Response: 3.4
